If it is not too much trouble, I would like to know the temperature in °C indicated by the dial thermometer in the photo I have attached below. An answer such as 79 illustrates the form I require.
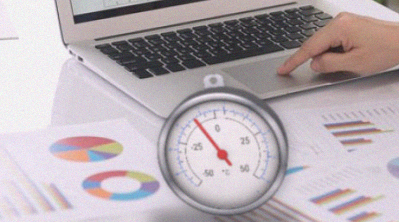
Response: -10
